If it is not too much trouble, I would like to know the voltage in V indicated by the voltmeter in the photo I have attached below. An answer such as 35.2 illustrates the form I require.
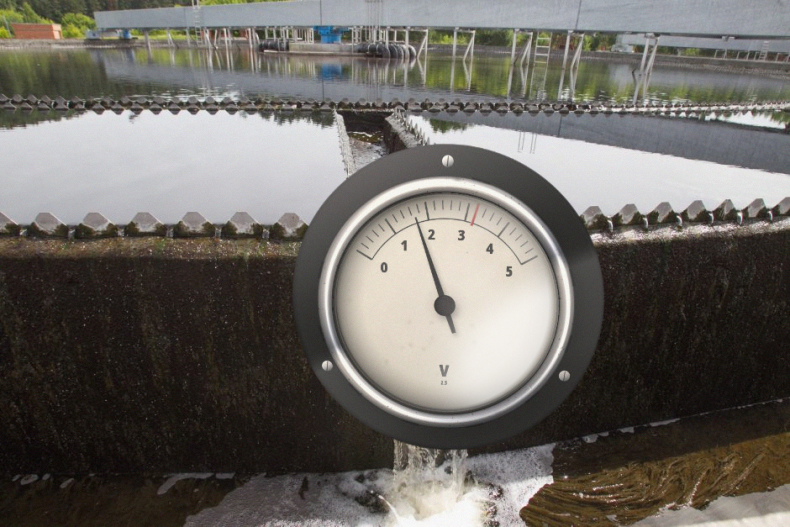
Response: 1.7
